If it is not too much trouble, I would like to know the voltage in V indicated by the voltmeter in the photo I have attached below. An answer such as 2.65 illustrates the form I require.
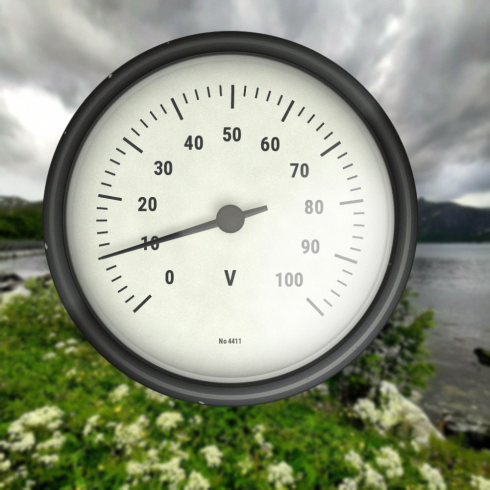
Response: 10
